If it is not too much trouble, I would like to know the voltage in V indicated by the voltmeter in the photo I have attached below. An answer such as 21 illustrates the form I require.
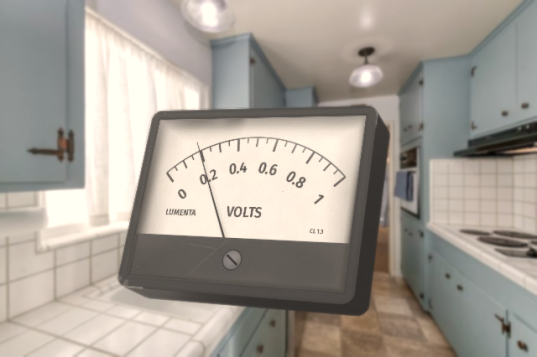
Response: 0.2
